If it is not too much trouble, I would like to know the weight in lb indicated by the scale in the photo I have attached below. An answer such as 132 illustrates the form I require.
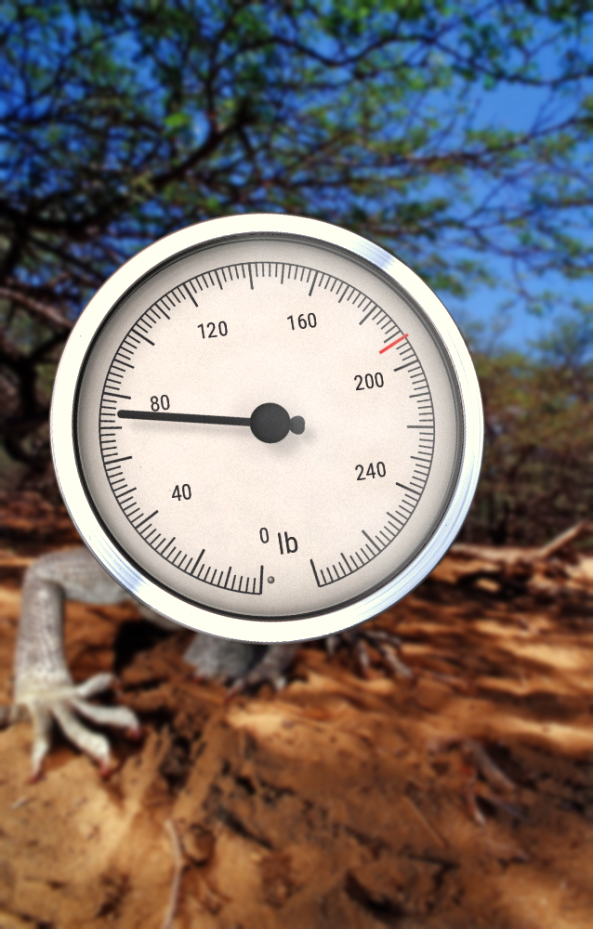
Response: 74
